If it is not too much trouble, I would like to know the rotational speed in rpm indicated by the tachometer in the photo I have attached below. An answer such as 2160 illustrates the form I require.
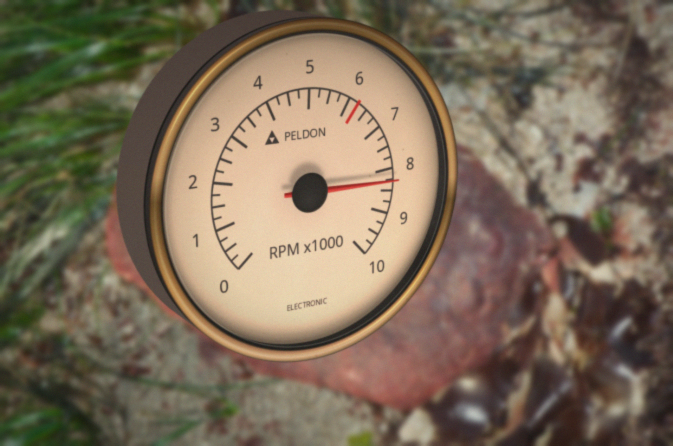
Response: 8250
